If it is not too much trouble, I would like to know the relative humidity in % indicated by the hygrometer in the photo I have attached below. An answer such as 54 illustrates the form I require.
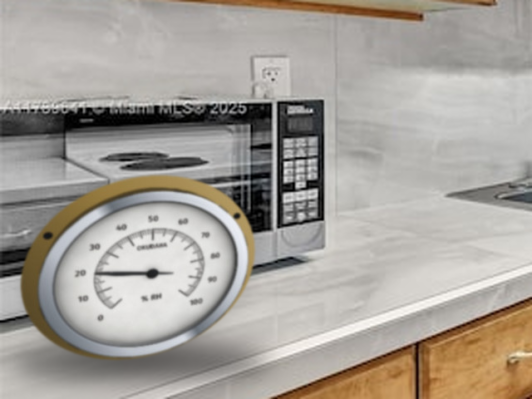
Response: 20
